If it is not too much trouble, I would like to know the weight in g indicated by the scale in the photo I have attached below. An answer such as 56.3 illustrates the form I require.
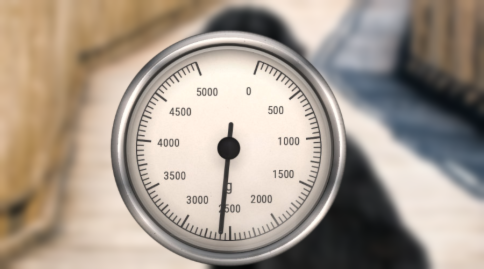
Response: 2600
